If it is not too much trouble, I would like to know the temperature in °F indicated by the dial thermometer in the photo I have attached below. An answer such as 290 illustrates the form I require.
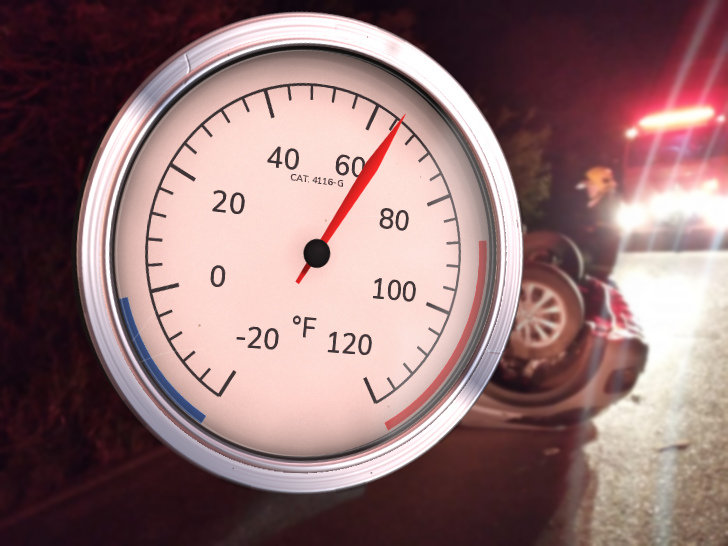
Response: 64
